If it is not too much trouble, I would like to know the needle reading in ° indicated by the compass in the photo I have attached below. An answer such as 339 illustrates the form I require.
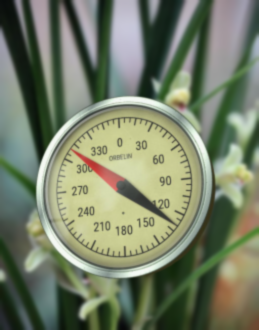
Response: 310
